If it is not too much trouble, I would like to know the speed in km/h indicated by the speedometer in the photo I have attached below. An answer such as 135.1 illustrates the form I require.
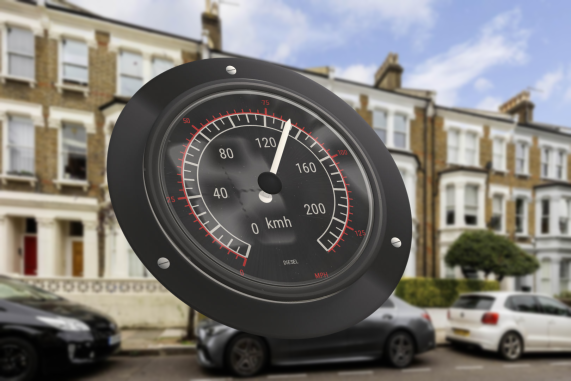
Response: 132.5
